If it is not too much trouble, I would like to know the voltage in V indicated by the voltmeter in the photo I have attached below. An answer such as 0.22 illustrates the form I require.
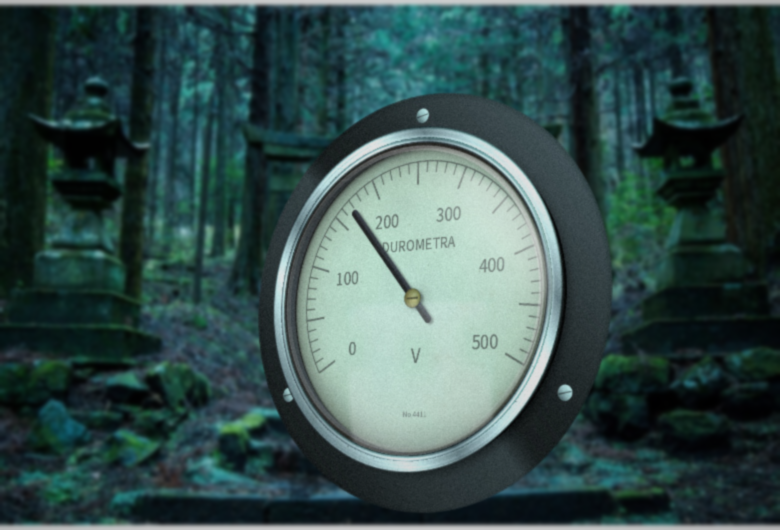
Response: 170
